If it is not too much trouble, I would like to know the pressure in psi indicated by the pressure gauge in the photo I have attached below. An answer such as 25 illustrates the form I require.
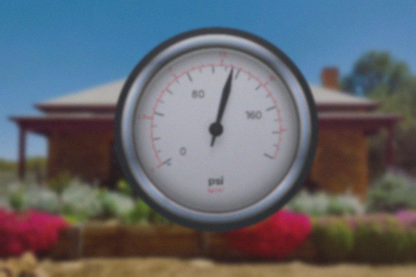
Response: 115
